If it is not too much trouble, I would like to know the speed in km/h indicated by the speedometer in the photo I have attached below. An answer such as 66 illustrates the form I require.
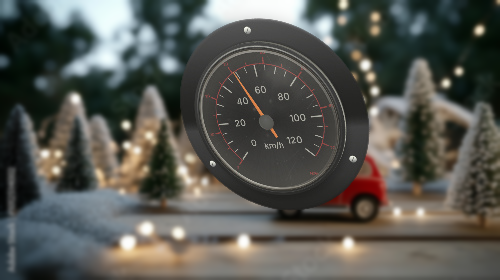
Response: 50
